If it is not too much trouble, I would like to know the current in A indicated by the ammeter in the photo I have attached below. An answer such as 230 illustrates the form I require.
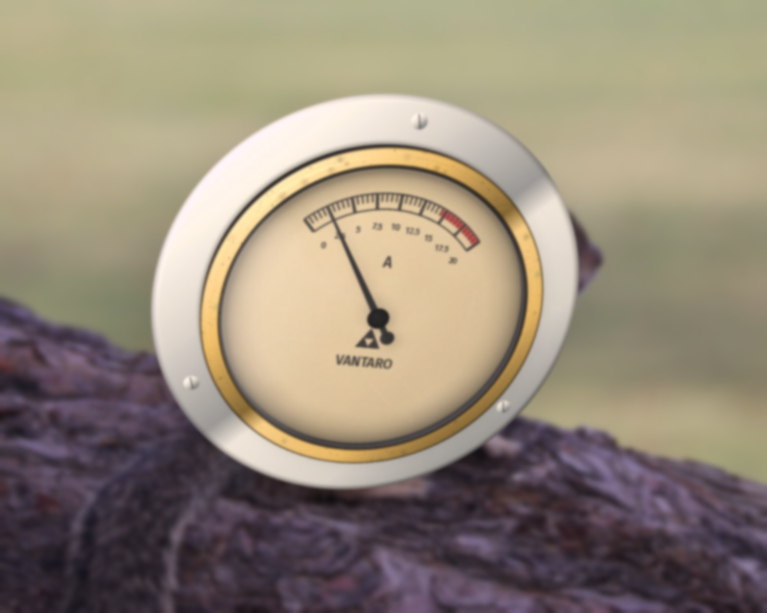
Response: 2.5
